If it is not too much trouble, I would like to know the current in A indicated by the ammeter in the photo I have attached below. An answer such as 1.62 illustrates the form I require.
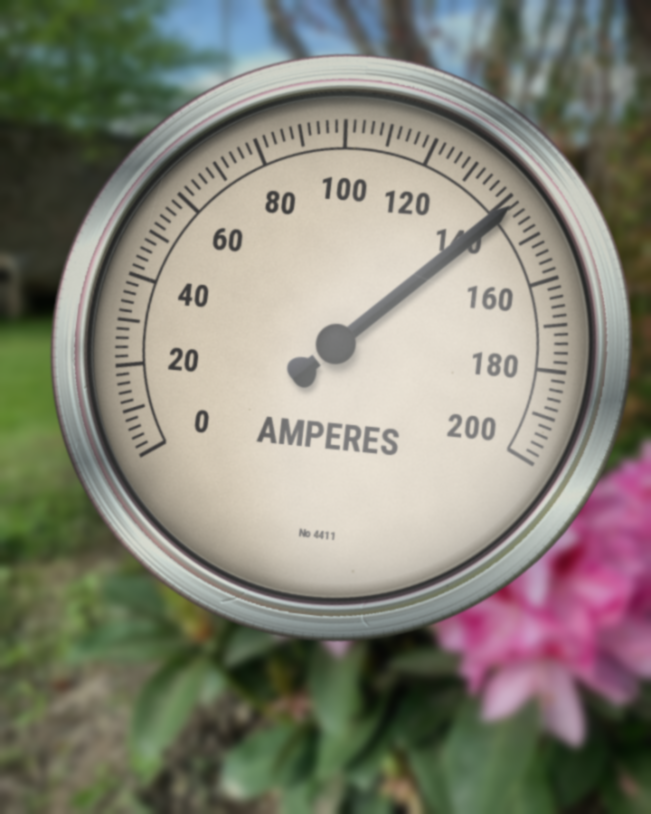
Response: 142
